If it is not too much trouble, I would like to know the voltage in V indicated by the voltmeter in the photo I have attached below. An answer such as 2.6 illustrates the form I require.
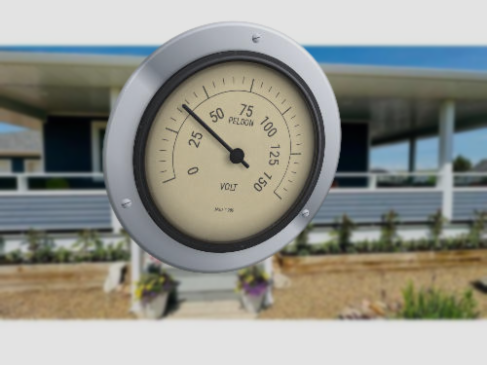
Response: 37.5
